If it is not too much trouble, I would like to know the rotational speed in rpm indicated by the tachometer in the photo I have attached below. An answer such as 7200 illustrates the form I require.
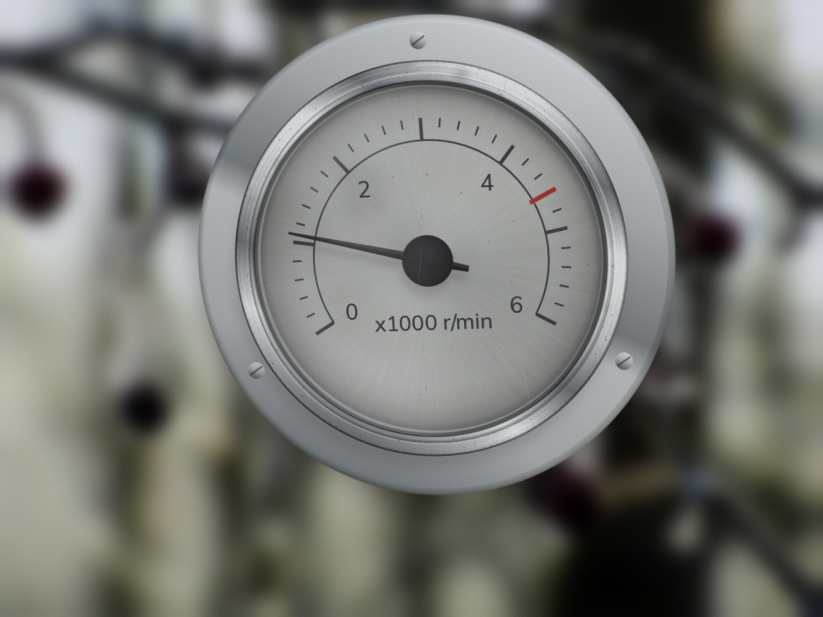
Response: 1100
